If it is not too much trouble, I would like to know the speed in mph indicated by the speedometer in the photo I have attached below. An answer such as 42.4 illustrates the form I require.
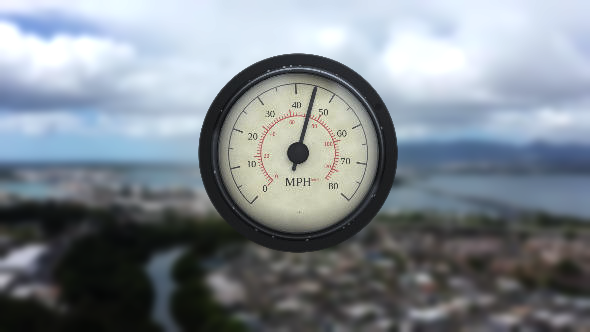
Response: 45
